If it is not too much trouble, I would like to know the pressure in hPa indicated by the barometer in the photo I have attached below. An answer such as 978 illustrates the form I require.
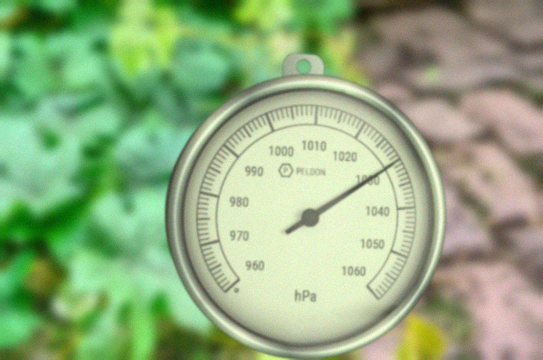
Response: 1030
